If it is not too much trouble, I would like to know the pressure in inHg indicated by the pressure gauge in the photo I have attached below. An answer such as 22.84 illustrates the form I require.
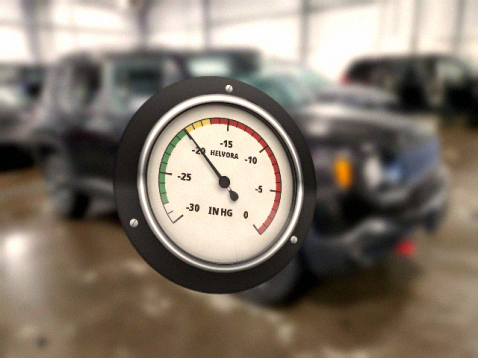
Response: -20
